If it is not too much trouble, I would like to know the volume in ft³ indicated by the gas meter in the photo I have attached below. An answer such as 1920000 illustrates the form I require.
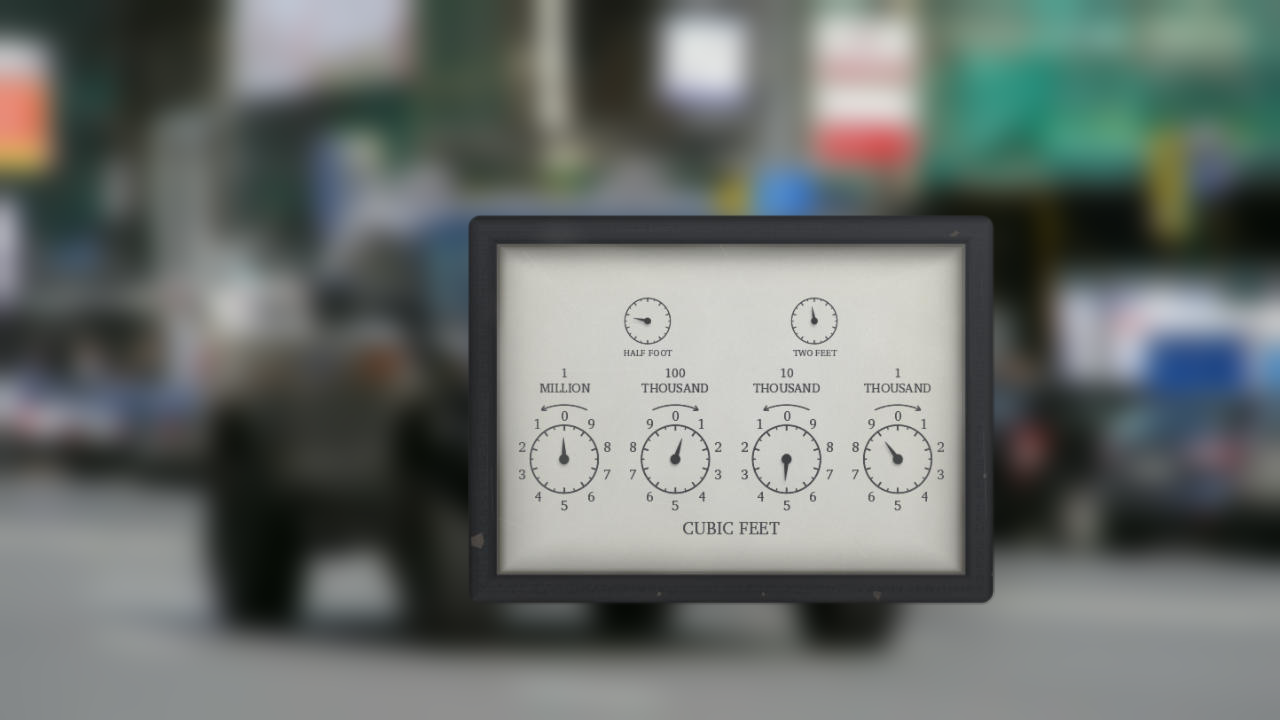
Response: 4900
